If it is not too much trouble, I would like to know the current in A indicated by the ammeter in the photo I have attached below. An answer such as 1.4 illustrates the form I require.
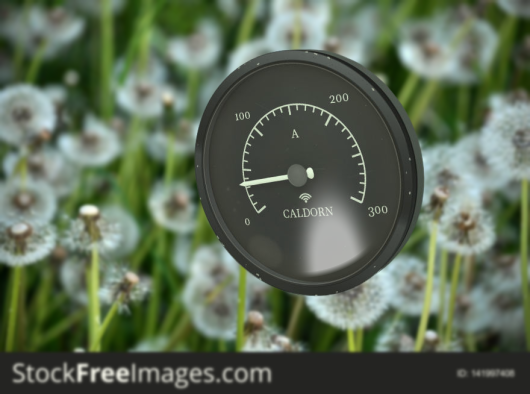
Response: 35
